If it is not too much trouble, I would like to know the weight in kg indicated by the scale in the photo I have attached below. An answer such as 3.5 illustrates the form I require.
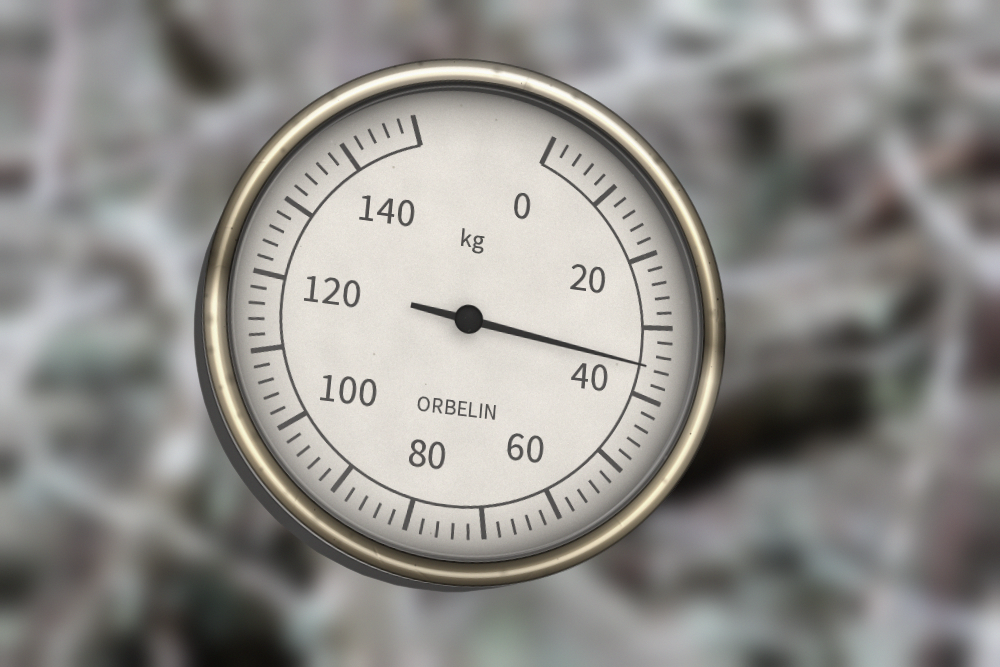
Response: 36
